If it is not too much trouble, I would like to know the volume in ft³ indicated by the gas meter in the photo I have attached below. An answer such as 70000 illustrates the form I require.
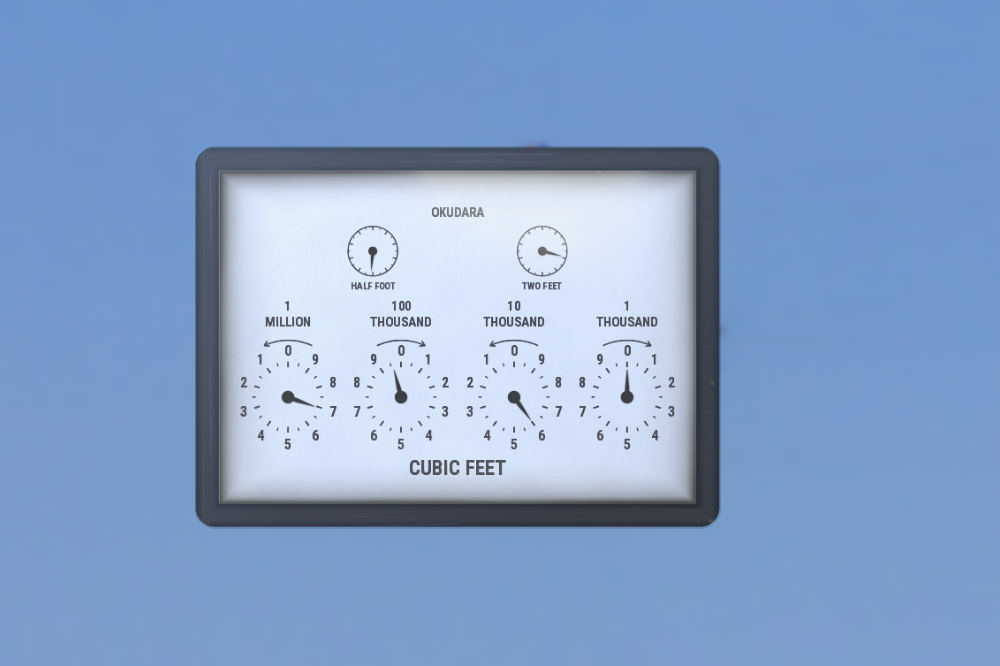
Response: 696000
